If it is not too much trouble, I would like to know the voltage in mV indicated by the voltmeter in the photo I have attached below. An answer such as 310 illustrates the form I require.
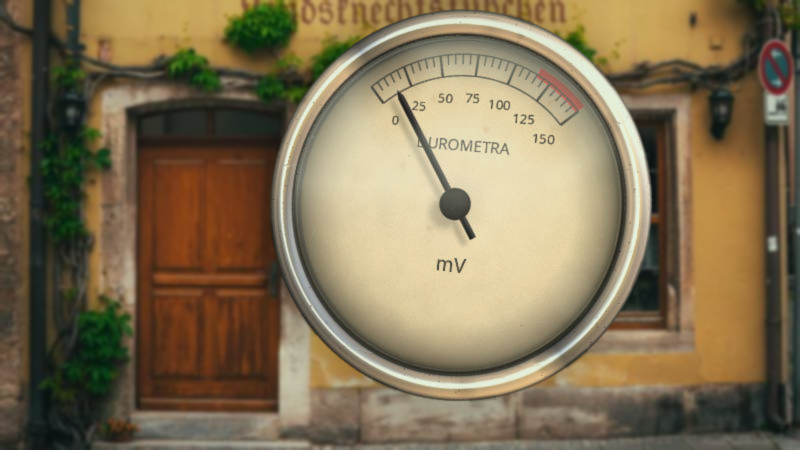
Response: 15
